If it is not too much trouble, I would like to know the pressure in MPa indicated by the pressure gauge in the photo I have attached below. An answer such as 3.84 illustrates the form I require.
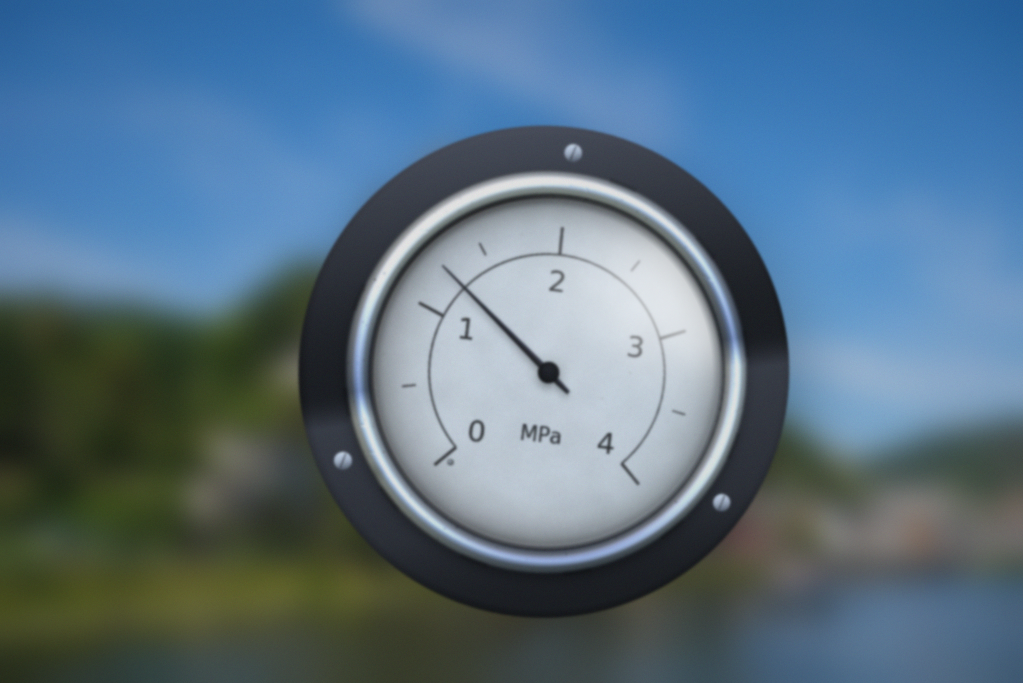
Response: 1.25
